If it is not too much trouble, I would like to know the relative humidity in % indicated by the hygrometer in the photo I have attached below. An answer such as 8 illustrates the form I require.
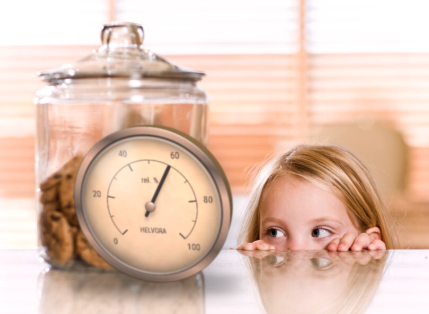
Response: 60
